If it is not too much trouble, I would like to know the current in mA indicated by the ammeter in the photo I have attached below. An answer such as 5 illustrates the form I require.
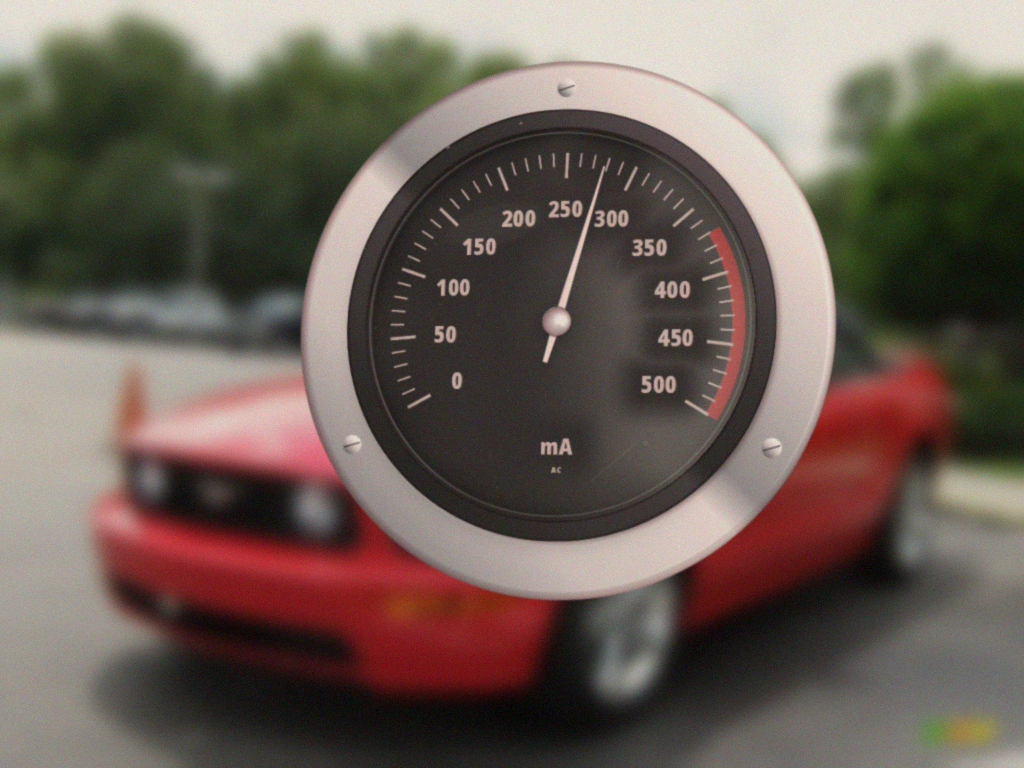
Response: 280
